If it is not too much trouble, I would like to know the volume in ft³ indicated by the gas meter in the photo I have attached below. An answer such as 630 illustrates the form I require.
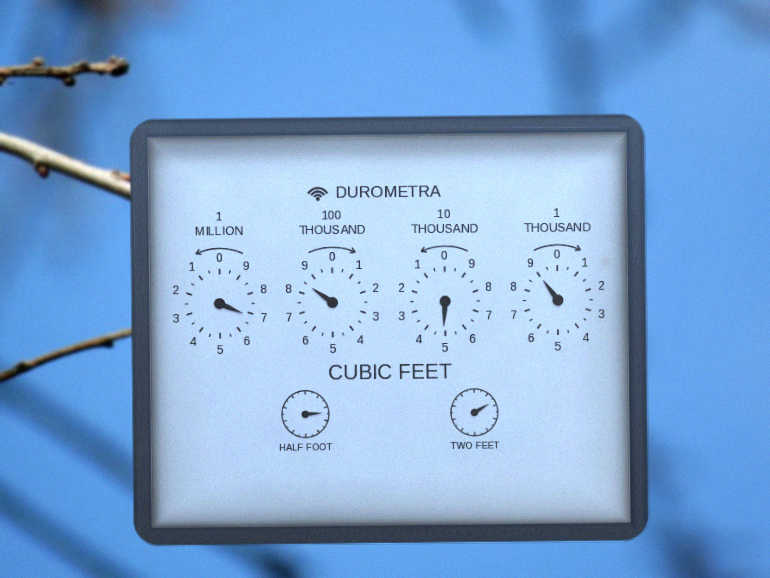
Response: 684900
